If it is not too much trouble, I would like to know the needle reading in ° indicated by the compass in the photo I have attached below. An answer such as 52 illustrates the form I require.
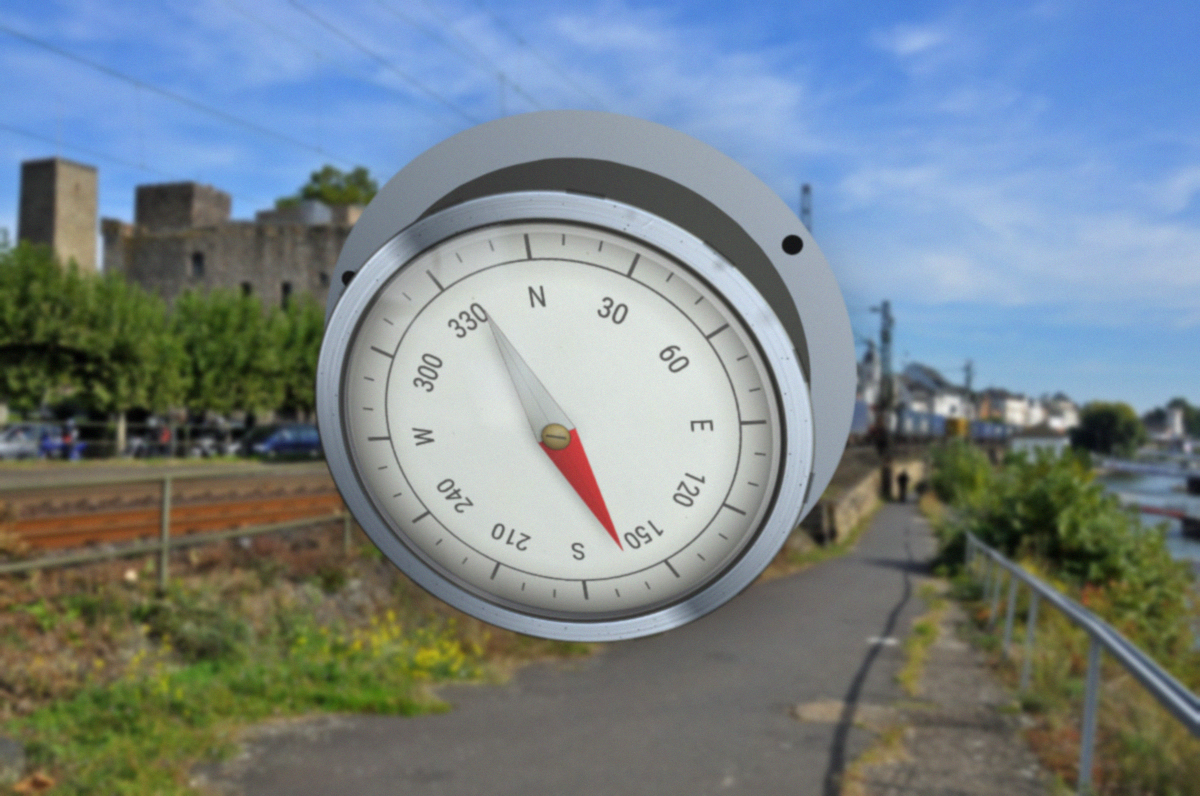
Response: 160
